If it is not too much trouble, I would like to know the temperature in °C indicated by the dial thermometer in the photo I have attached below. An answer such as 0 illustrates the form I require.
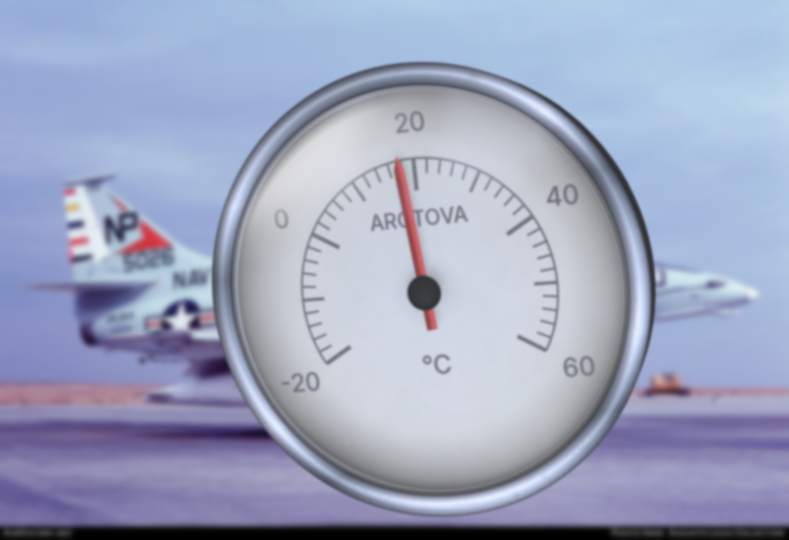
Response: 18
